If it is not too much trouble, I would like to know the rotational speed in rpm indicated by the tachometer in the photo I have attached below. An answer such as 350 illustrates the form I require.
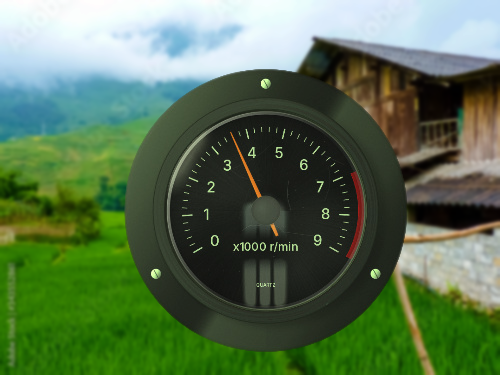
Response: 3600
